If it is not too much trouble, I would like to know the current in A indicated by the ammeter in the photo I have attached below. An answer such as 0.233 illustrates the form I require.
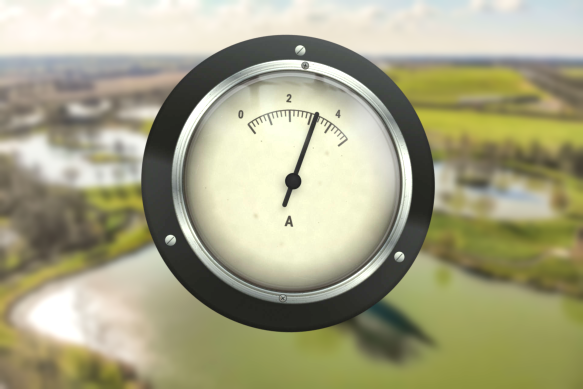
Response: 3.2
